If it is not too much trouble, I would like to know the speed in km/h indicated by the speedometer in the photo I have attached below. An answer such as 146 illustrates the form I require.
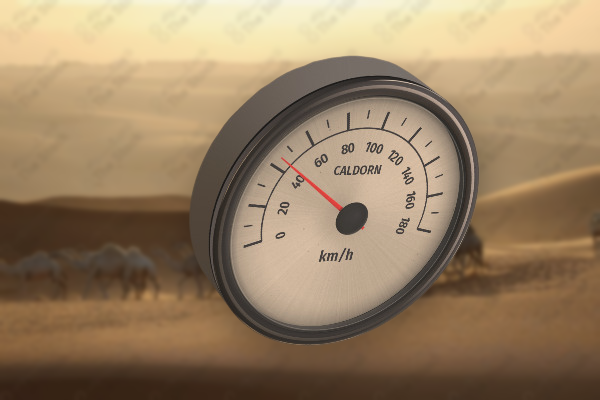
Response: 45
